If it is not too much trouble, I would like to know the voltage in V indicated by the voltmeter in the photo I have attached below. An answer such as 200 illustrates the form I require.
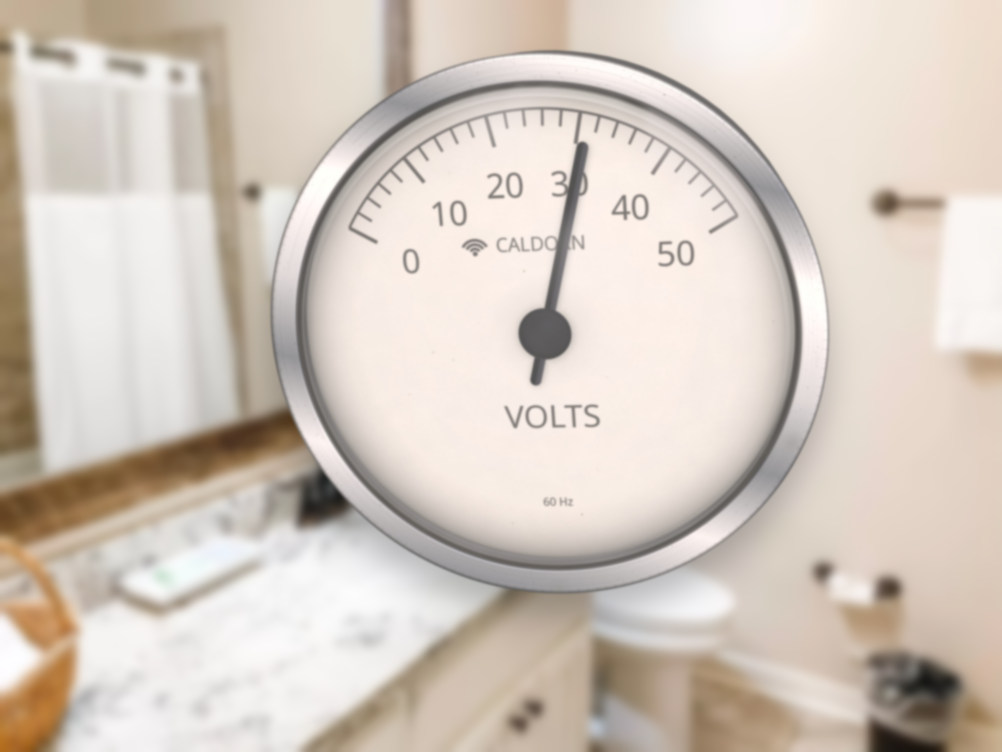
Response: 31
